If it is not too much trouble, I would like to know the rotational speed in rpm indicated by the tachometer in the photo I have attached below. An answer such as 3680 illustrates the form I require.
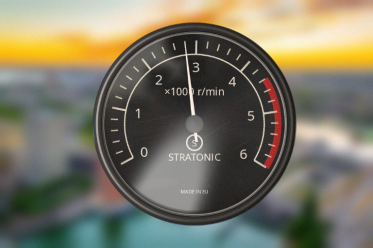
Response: 2800
